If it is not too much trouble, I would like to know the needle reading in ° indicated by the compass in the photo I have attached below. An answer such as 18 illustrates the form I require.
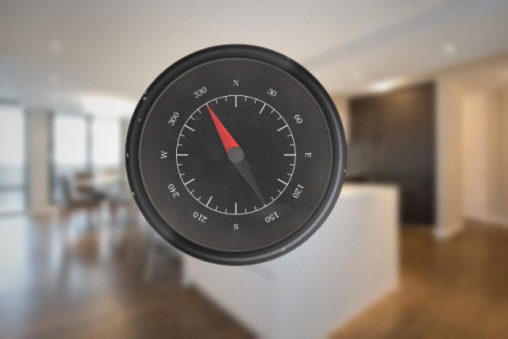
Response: 330
